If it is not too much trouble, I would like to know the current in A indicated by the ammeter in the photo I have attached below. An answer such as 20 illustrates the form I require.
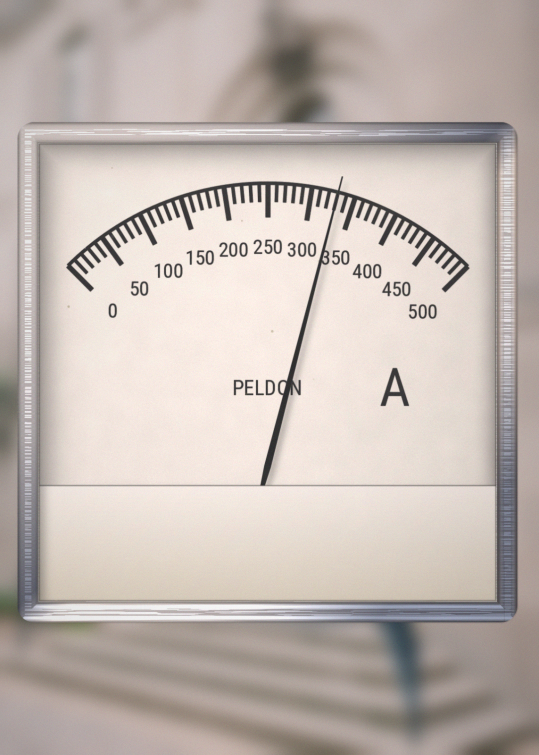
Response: 330
